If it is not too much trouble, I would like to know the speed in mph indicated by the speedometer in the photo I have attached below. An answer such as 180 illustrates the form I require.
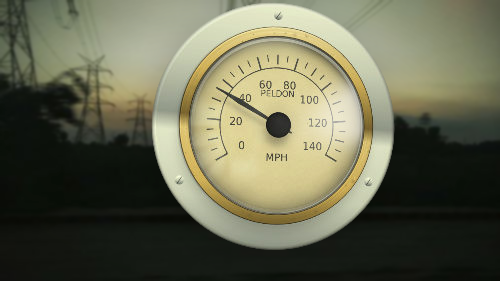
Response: 35
